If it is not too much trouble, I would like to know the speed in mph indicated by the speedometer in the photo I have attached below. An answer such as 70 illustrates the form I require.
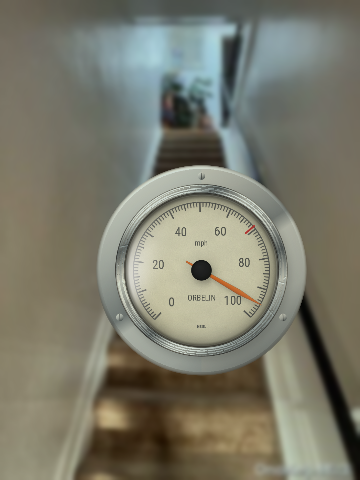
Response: 95
